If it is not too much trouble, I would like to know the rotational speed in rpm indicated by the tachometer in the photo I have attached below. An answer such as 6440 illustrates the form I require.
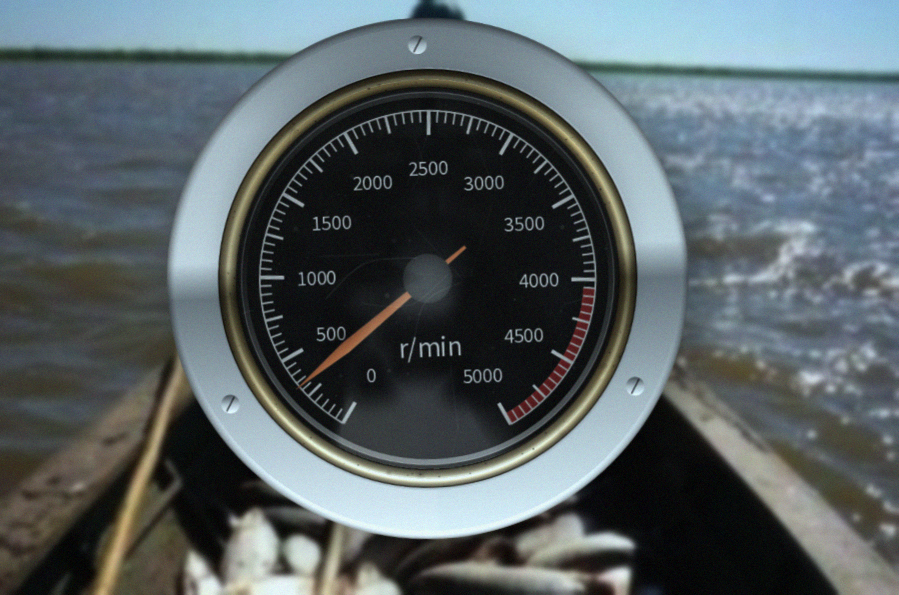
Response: 325
